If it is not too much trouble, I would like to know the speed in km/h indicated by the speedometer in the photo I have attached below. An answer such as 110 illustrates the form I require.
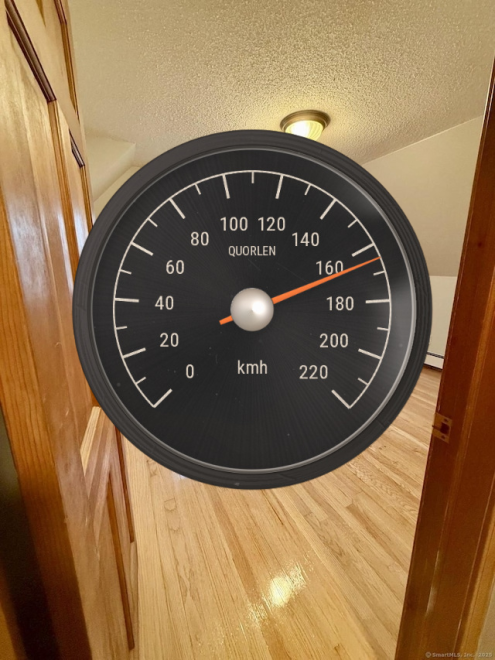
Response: 165
